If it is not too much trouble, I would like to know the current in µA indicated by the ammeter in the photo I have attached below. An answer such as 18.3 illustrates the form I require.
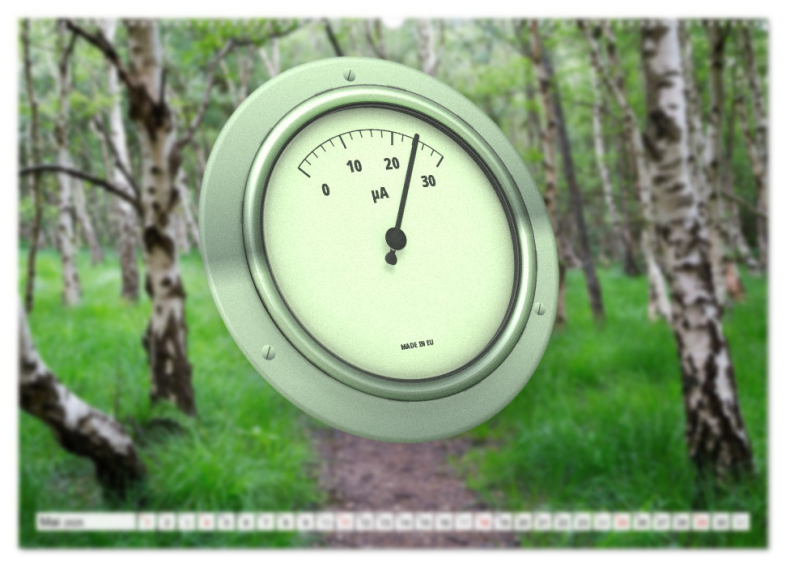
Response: 24
